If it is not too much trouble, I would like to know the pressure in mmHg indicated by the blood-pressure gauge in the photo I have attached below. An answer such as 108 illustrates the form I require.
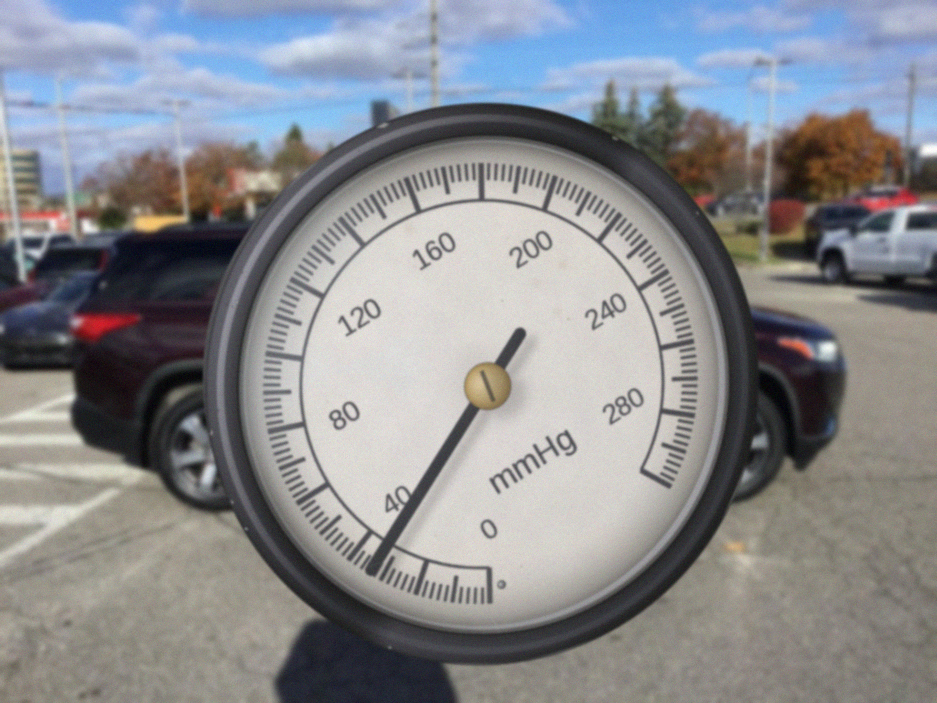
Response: 34
